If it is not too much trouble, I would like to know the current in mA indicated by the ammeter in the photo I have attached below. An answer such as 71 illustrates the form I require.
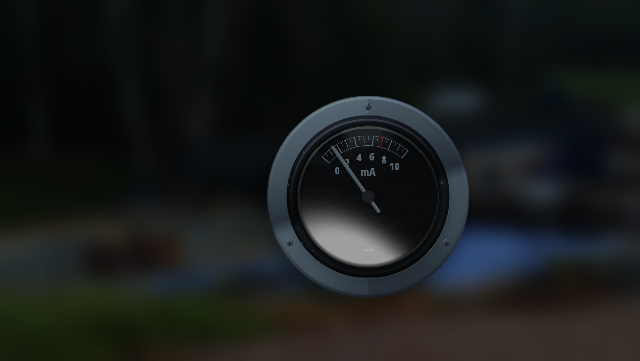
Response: 1.5
